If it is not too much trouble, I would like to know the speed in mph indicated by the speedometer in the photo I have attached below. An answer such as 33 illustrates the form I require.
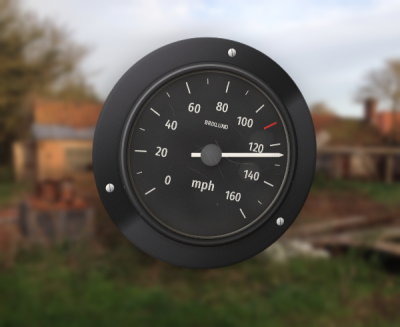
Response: 125
